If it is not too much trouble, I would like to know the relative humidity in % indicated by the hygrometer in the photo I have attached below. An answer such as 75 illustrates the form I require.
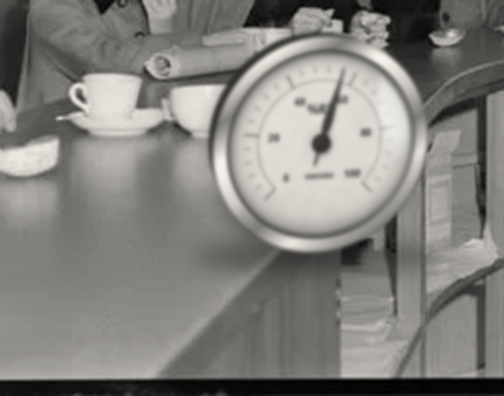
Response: 56
